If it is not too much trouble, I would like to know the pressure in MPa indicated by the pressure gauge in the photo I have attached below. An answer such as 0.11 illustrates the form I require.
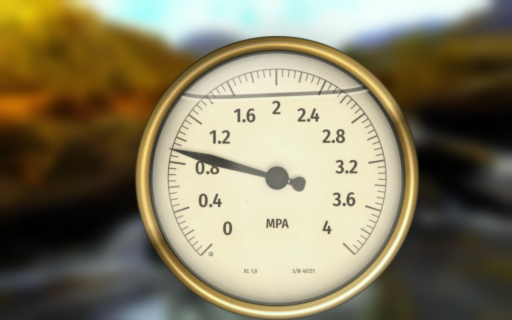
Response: 0.9
